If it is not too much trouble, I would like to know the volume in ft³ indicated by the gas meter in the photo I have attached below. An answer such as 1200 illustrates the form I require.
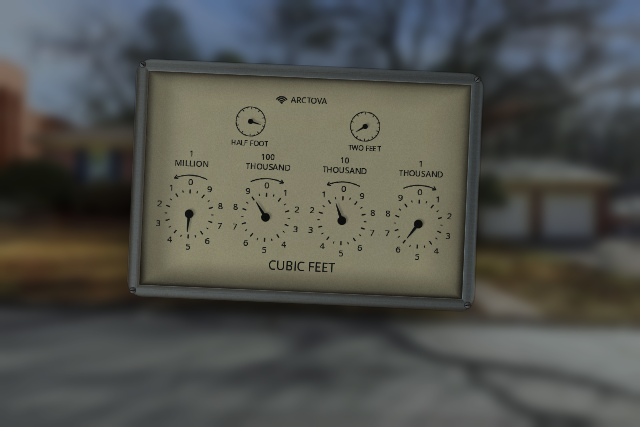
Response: 490600
